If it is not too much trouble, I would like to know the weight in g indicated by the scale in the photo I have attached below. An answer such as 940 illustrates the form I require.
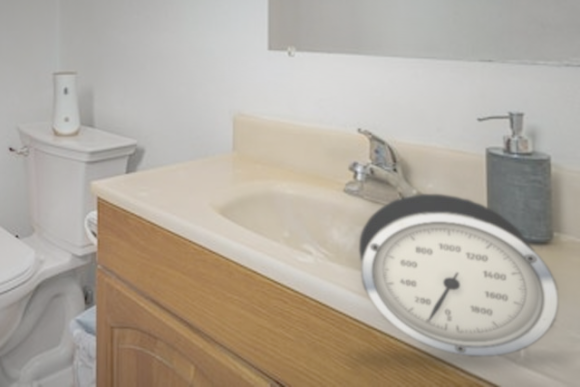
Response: 100
